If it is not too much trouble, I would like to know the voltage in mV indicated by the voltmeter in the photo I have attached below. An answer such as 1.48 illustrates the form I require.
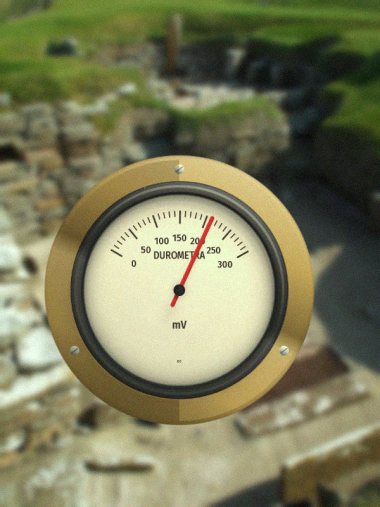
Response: 210
